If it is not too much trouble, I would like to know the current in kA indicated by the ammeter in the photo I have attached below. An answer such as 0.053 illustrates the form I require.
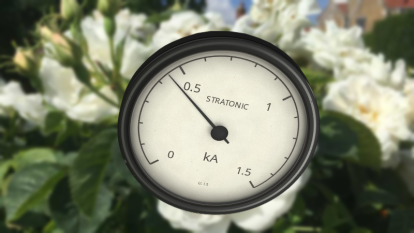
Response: 0.45
